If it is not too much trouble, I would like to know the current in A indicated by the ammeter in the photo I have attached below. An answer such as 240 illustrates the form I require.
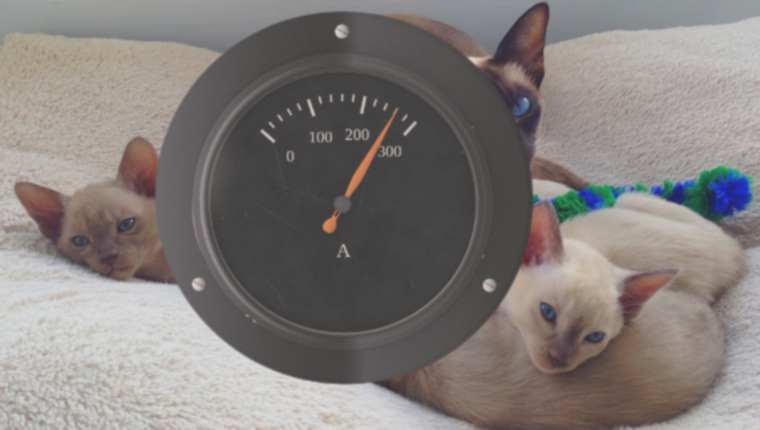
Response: 260
